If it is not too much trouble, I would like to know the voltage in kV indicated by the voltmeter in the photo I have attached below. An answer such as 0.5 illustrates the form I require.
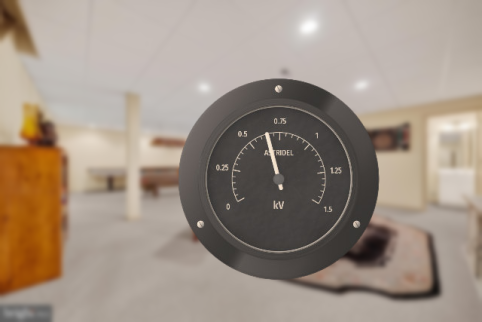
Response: 0.65
